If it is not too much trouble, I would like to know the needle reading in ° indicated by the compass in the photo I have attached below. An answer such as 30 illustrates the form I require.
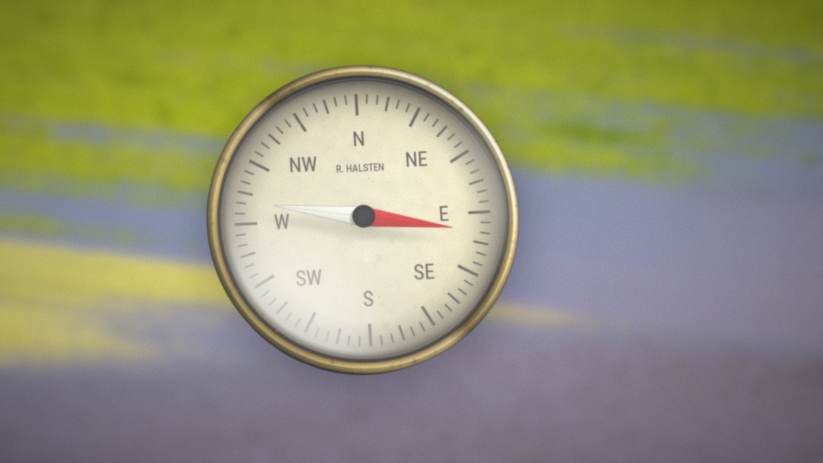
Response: 100
